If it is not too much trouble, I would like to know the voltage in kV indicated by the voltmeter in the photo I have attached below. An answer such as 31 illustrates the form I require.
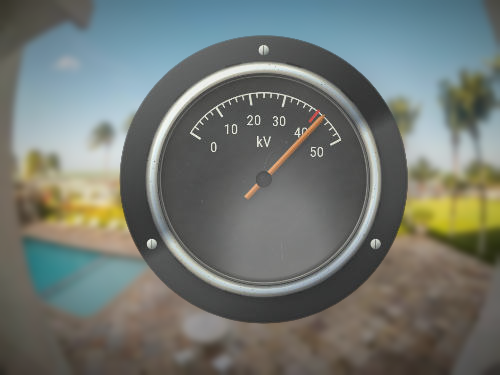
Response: 42
